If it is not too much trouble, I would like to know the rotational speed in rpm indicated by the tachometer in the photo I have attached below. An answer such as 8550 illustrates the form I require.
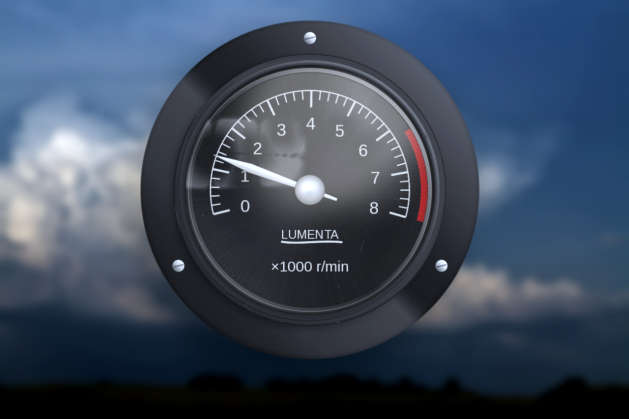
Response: 1300
